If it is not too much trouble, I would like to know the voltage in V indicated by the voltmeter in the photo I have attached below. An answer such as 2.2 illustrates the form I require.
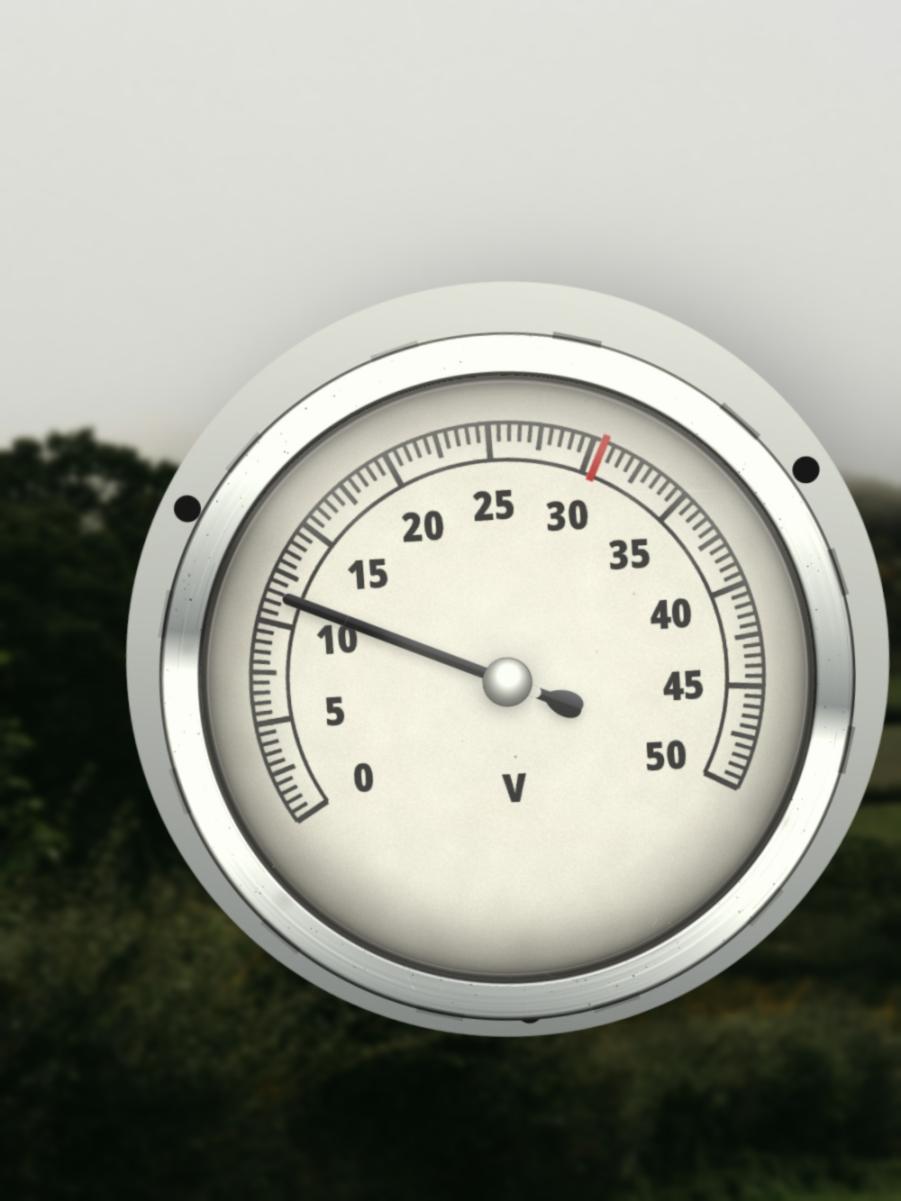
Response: 11.5
